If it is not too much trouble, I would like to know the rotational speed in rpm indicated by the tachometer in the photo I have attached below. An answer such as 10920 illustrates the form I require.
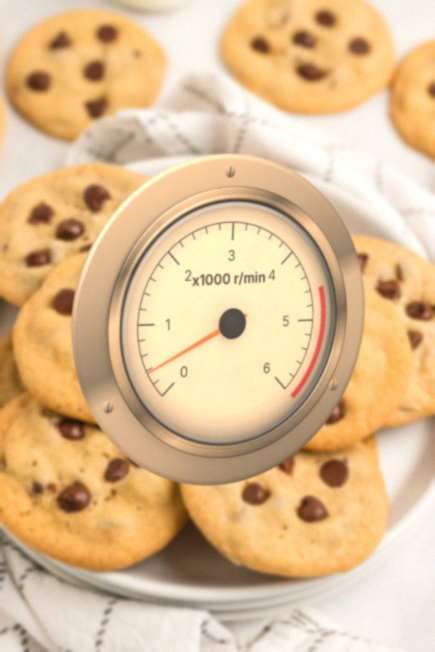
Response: 400
